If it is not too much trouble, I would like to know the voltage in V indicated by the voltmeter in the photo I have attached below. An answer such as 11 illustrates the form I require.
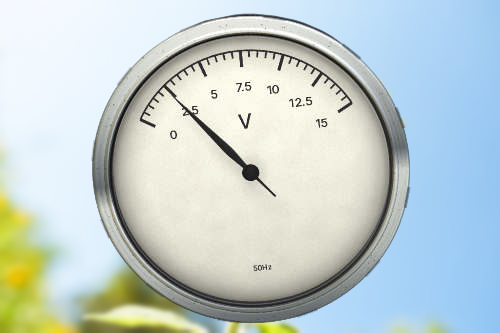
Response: 2.5
